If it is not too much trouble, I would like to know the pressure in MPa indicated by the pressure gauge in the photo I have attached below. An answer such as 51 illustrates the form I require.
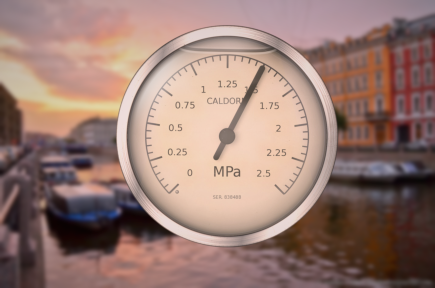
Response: 1.5
